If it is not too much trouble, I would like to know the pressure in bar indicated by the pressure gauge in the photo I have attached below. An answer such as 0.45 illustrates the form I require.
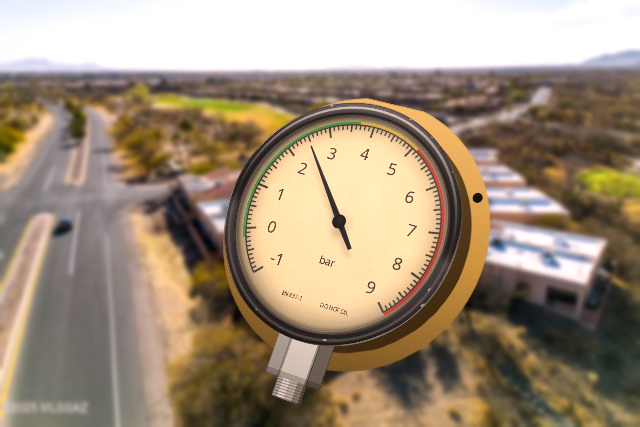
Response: 2.5
